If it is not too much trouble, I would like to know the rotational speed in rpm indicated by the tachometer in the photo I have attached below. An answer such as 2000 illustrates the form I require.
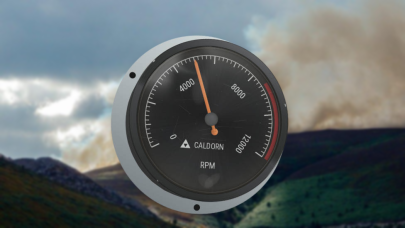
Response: 5000
